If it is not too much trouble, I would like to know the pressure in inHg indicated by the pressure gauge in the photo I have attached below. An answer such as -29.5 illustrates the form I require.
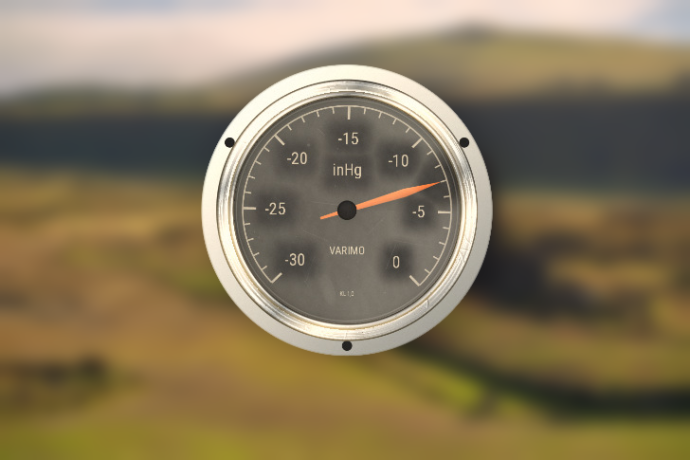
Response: -7
